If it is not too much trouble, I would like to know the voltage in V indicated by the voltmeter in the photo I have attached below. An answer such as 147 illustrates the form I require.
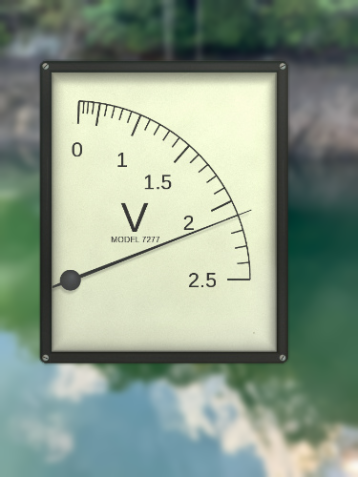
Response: 2.1
